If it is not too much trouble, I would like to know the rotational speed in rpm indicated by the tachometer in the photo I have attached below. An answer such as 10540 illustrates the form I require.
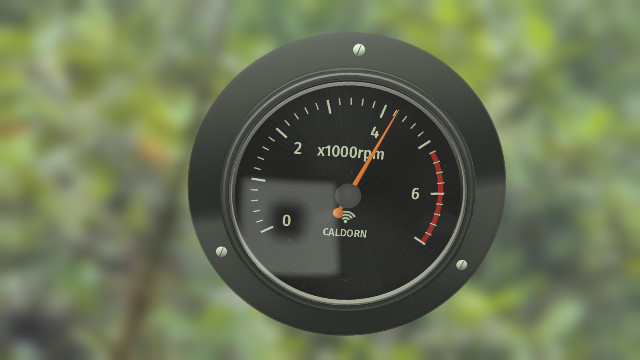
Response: 4200
